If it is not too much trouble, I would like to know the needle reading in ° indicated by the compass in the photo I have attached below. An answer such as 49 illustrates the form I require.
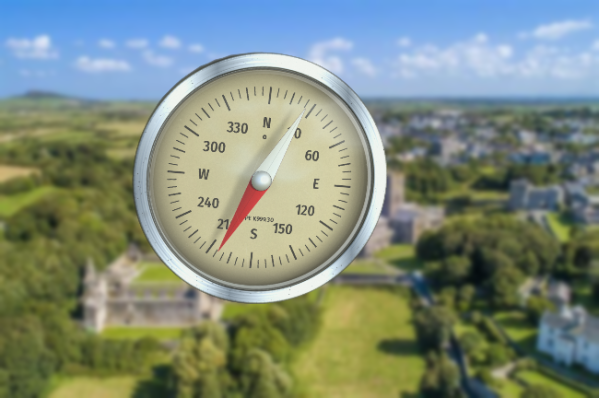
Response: 205
